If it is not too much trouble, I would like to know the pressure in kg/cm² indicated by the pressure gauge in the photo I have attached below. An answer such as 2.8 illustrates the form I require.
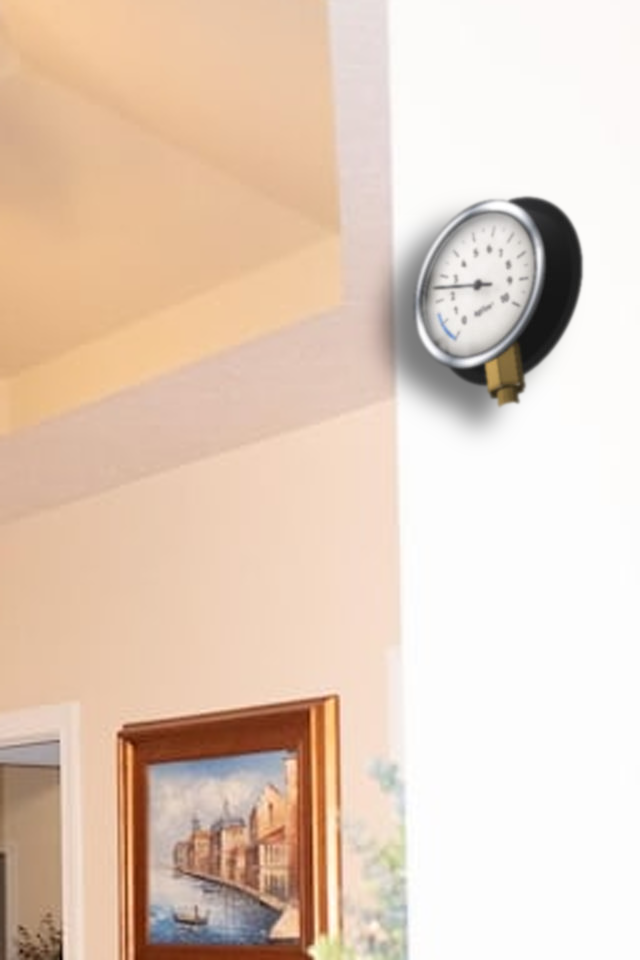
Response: 2.5
